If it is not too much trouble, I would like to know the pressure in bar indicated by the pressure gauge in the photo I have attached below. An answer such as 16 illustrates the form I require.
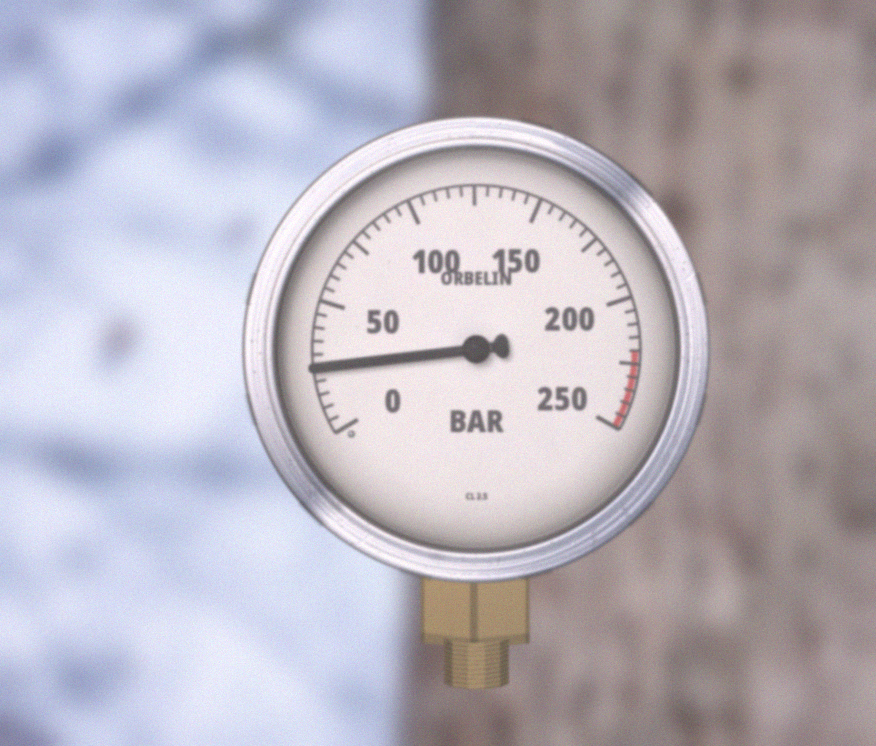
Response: 25
